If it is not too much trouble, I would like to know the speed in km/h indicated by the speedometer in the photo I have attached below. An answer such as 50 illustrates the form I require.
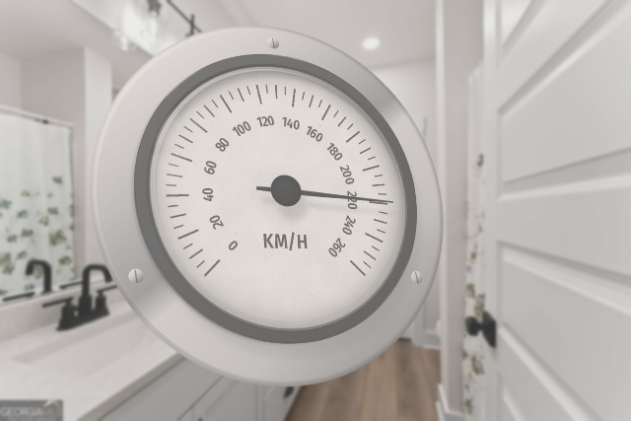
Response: 220
